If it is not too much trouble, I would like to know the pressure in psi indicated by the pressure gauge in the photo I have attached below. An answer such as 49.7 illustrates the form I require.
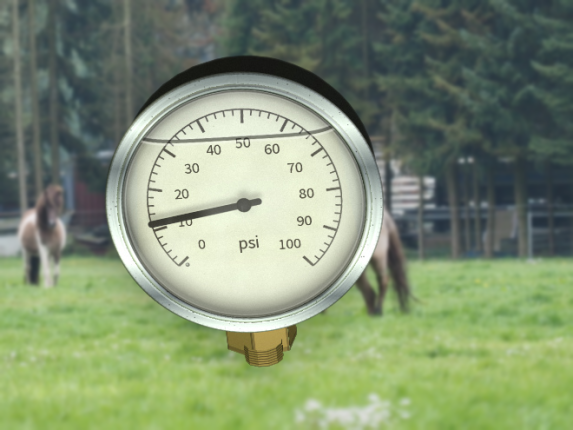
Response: 12
